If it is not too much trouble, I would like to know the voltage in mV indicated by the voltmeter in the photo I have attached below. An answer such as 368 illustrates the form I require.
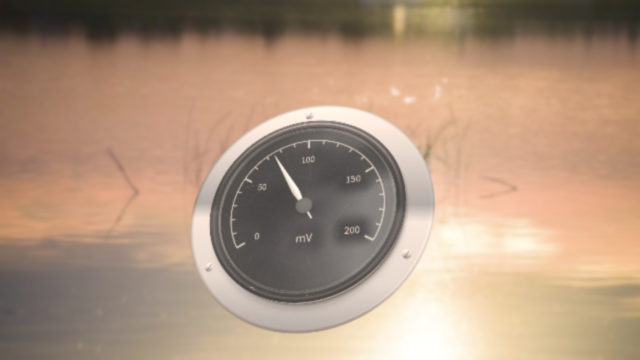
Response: 75
